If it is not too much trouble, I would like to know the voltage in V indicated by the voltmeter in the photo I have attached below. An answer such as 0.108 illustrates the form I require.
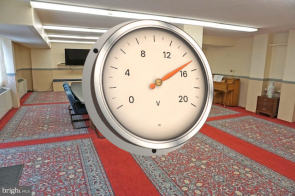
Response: 15
